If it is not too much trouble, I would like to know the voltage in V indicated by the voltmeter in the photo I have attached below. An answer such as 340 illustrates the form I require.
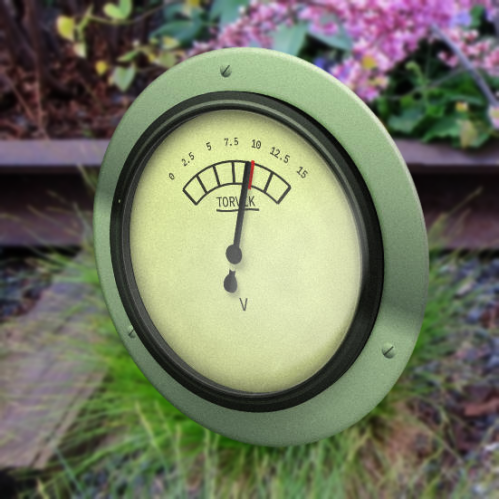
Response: 10
